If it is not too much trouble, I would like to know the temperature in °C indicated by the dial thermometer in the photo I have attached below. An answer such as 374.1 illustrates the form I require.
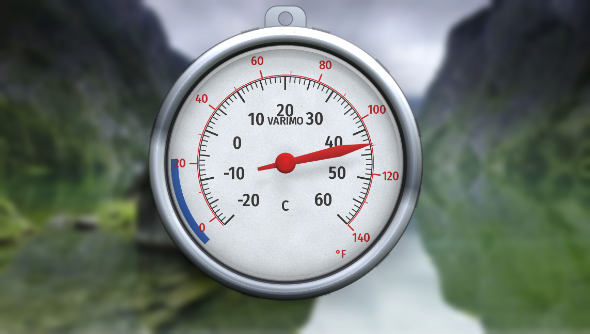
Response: 43
